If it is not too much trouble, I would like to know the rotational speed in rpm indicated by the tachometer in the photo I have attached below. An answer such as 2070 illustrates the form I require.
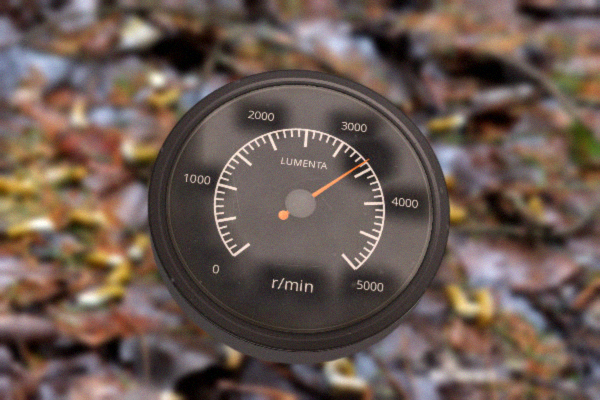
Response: 3400
